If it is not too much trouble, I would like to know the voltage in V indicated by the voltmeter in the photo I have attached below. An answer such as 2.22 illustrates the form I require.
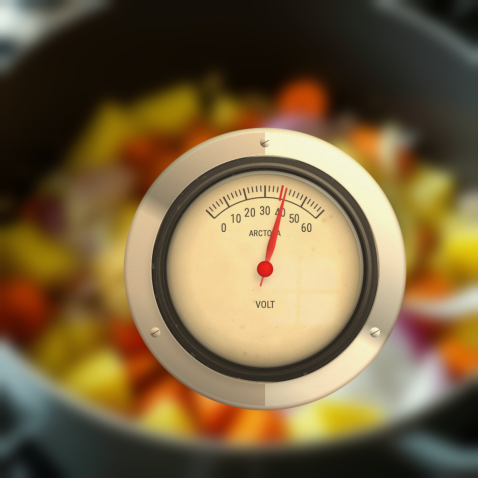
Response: 40
